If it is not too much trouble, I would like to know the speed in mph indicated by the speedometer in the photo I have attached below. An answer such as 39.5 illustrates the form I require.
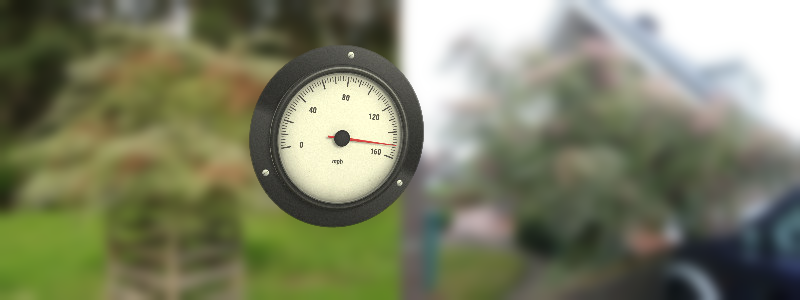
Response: 150
